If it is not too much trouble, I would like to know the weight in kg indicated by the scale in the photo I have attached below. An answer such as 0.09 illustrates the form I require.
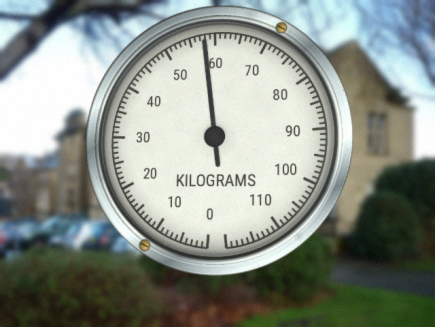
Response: 58
